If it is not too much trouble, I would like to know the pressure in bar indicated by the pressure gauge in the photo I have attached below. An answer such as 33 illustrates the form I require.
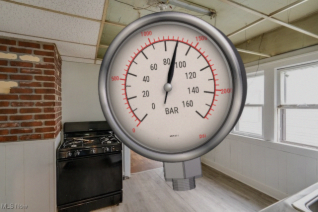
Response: 90
